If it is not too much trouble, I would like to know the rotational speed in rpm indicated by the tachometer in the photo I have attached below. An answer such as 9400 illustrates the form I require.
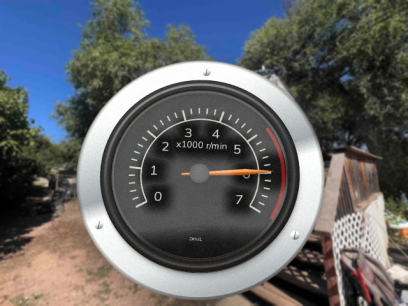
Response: 6000
